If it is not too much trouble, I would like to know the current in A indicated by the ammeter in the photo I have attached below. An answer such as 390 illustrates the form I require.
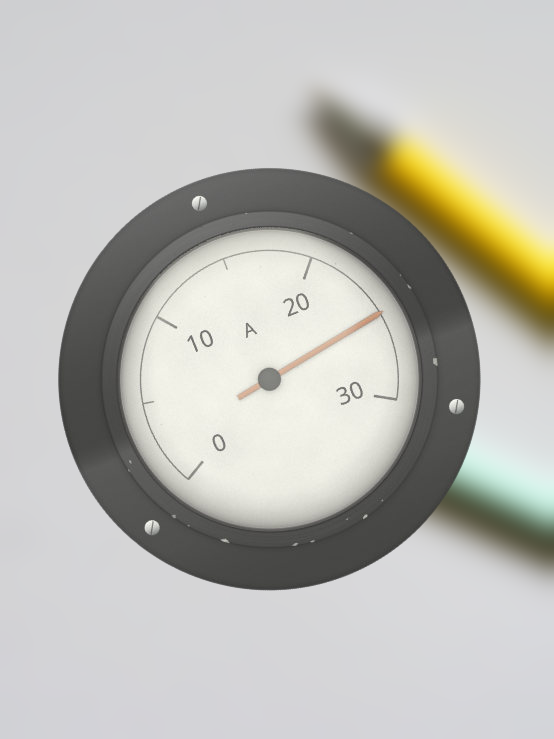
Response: 25
